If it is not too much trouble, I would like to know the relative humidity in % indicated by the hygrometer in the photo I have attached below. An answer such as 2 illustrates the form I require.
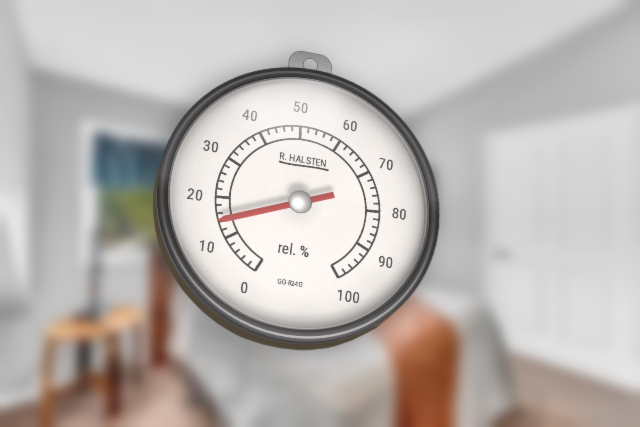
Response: 14
